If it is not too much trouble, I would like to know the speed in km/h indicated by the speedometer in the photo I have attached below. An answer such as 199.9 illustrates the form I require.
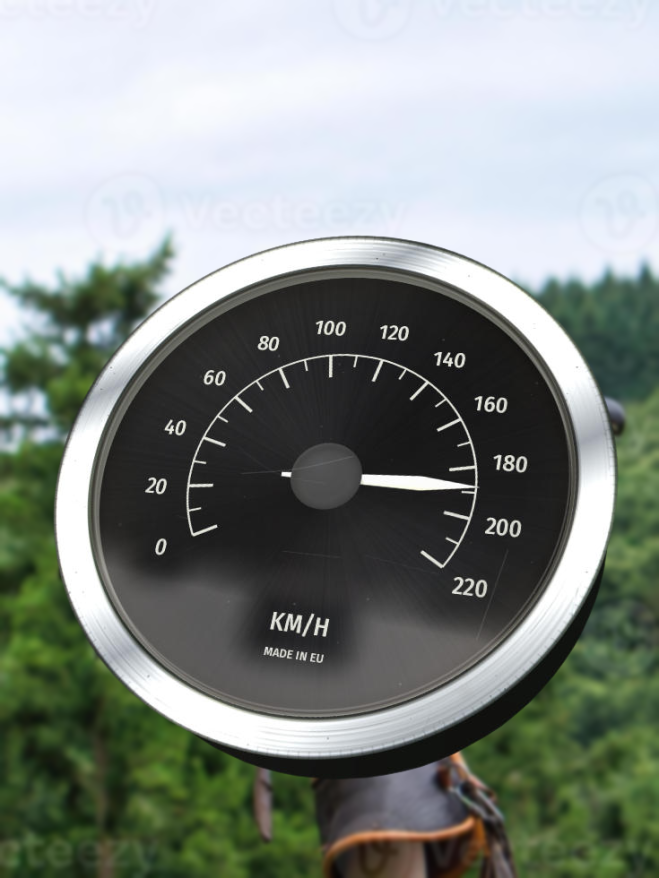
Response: 190
